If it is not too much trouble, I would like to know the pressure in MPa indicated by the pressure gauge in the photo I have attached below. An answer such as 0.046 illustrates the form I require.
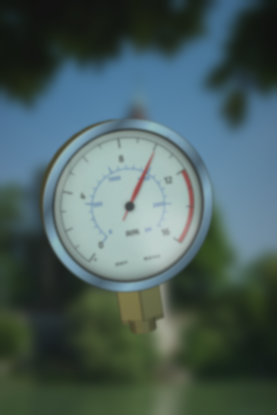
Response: 10
